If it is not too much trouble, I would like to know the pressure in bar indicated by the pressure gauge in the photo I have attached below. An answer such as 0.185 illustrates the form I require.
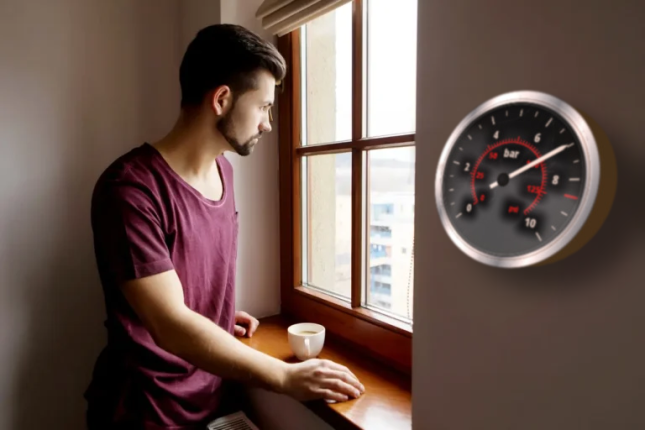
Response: 7
